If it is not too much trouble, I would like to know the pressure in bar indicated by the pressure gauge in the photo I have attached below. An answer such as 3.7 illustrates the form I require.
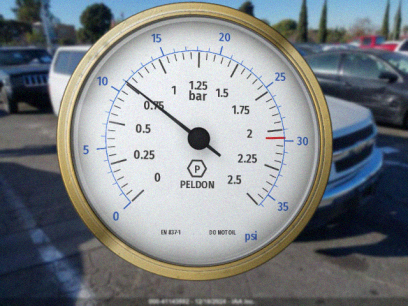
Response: 0.75
